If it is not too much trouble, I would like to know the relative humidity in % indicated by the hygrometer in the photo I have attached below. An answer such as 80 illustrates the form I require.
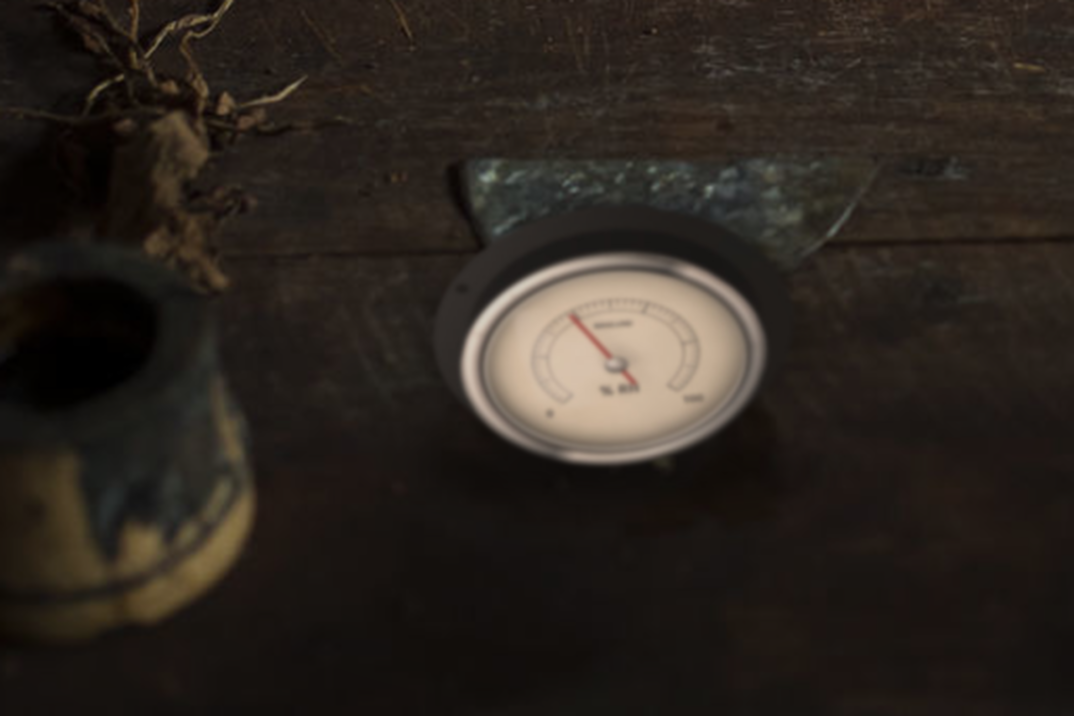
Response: 40
